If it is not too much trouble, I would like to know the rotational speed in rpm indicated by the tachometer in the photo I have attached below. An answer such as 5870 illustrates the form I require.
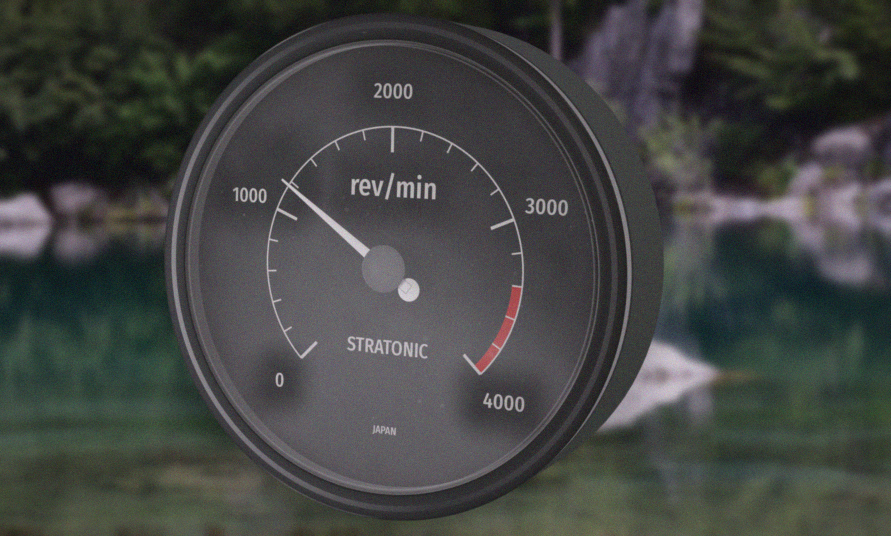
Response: 1200
